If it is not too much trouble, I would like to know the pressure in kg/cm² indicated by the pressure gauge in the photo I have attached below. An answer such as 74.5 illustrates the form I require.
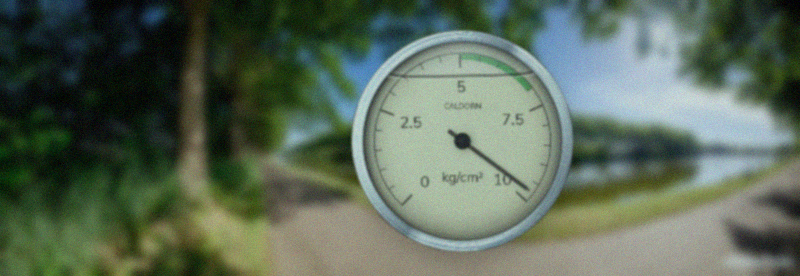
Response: 9.75
